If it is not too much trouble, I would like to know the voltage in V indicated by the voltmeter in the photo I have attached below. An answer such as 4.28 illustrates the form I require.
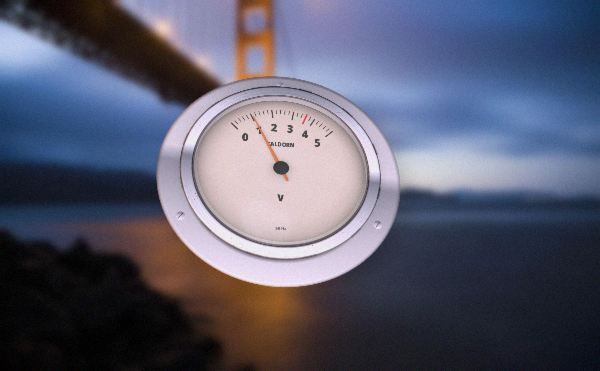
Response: 1
